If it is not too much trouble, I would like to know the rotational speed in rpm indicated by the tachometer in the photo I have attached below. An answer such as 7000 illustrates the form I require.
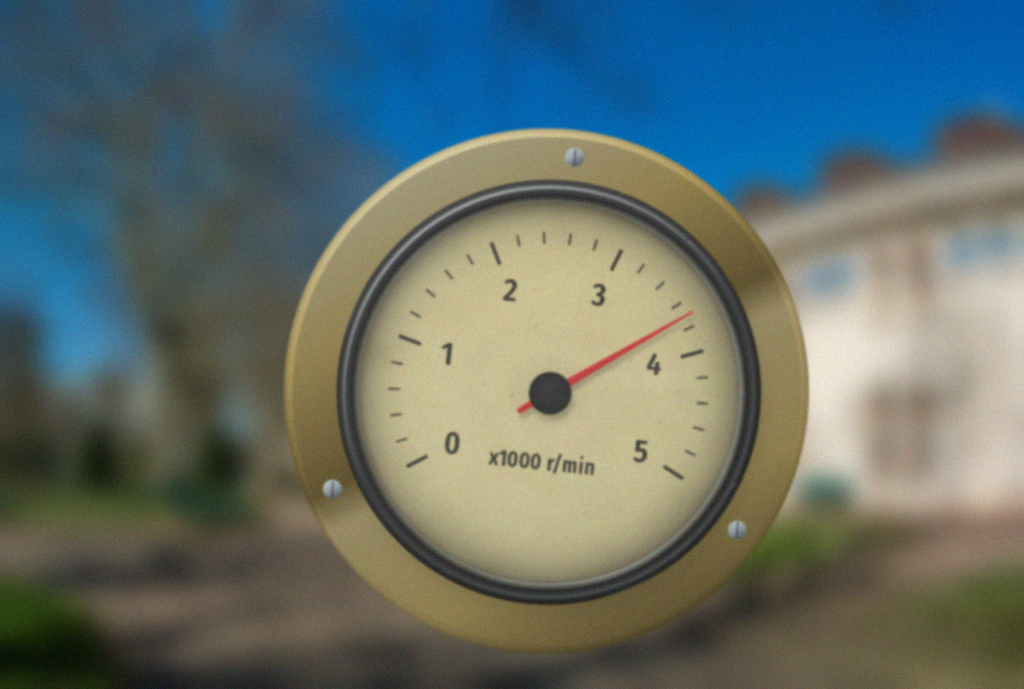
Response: 3700
